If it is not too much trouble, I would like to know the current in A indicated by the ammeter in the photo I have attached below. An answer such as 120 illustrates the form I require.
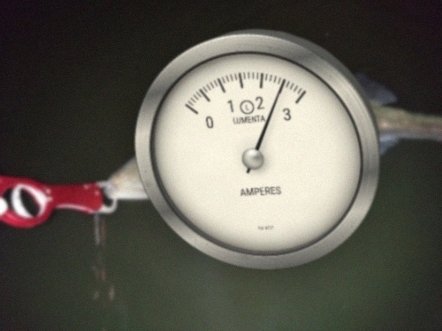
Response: 2.5
